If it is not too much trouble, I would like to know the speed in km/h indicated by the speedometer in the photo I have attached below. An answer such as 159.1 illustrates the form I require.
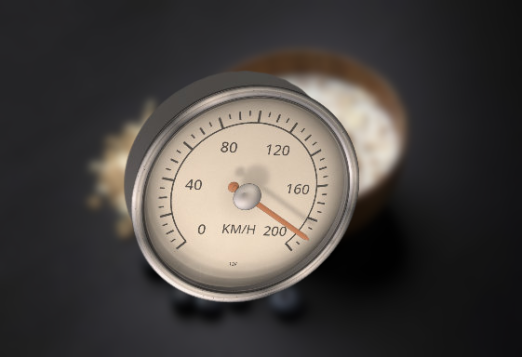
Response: 190
